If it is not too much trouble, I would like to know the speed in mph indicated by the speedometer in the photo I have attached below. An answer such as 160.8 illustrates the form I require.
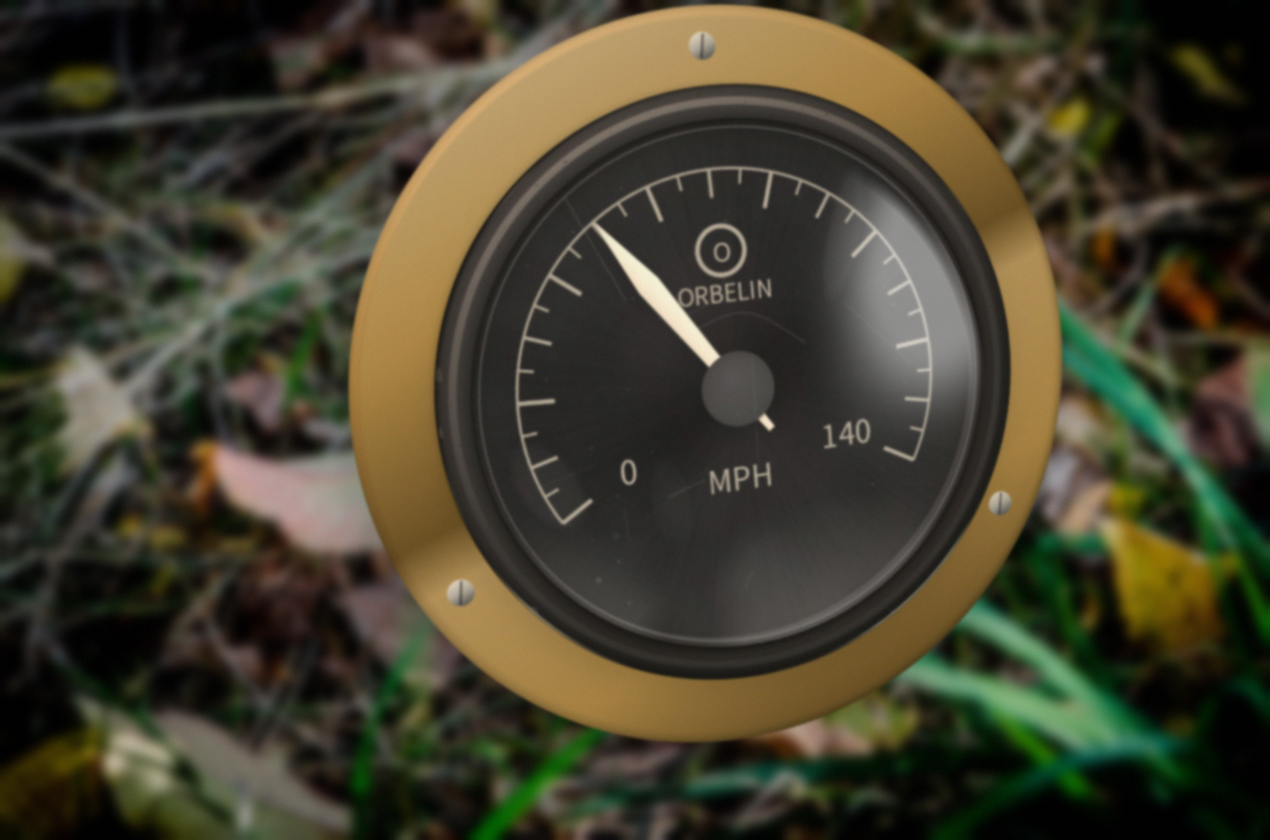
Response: 50
